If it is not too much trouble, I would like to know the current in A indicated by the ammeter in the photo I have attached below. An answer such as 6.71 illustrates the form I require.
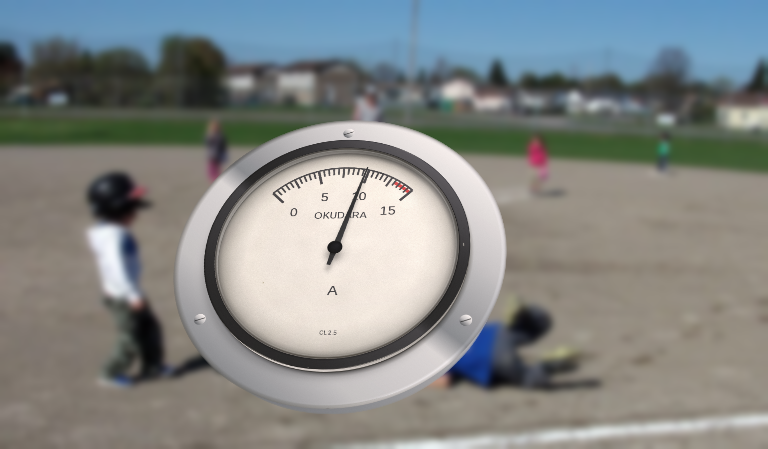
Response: 10
